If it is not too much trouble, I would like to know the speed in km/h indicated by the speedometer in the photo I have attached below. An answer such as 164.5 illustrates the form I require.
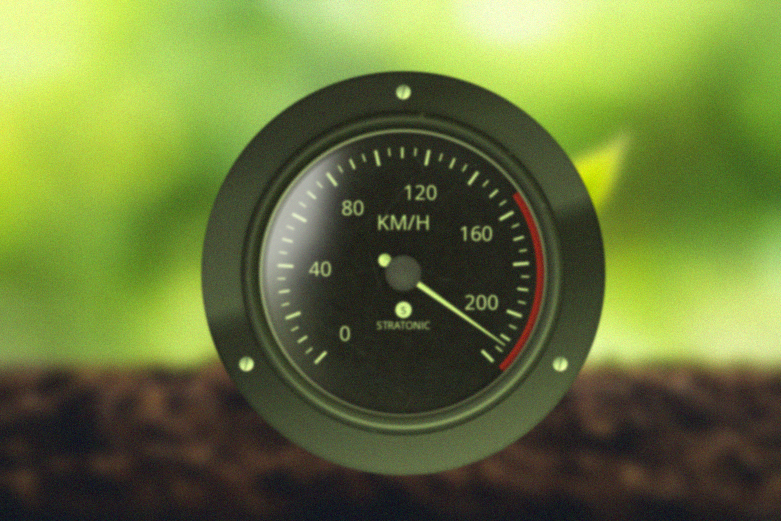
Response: 212.5
